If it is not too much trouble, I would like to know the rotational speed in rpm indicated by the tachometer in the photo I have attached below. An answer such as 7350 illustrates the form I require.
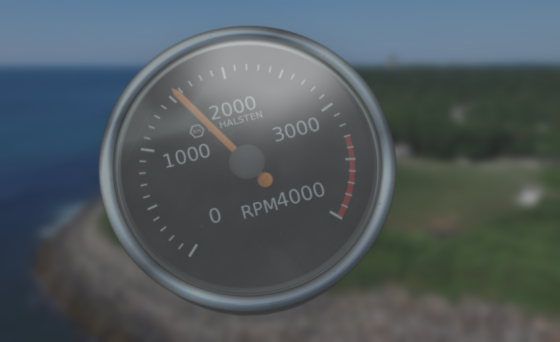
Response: 1550
